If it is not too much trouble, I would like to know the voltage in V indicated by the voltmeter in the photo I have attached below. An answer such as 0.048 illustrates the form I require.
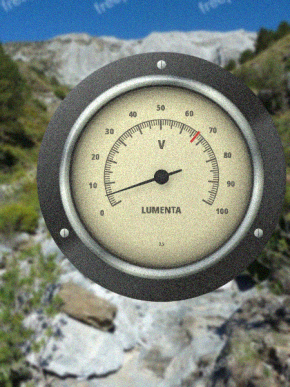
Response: 5
